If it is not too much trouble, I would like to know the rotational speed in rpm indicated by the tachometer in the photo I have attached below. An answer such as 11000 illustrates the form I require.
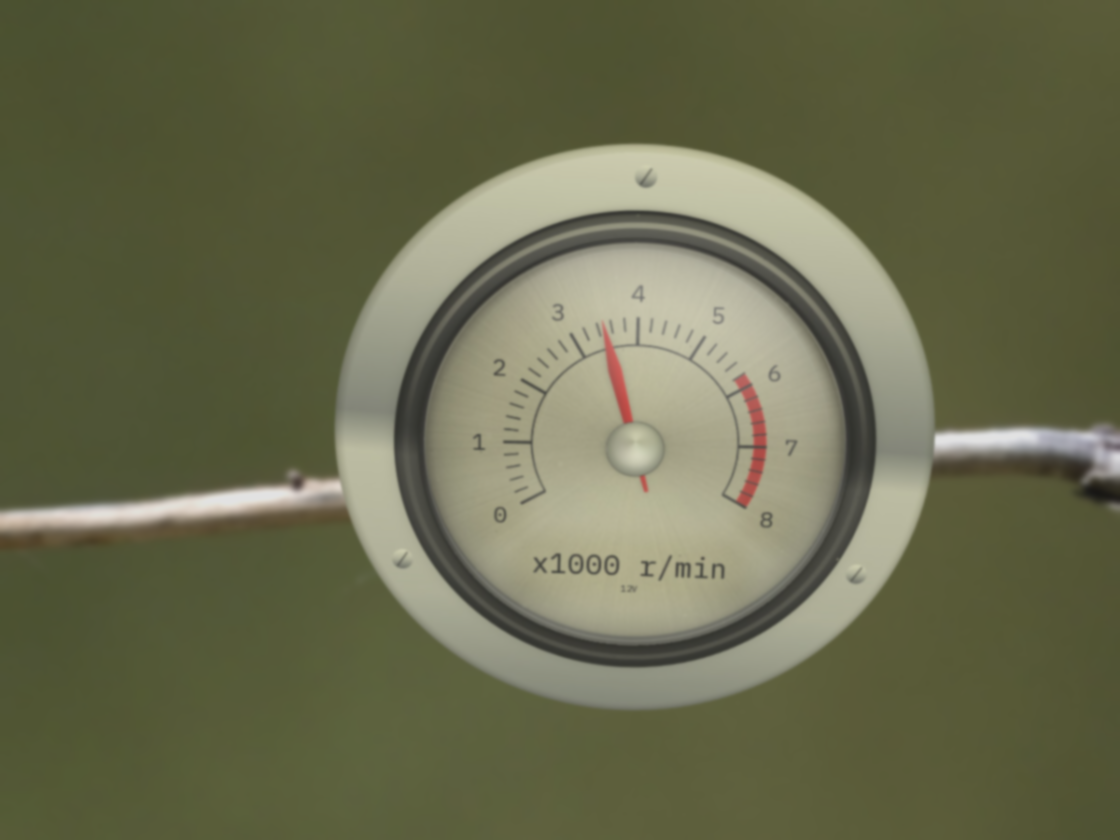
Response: 3500
